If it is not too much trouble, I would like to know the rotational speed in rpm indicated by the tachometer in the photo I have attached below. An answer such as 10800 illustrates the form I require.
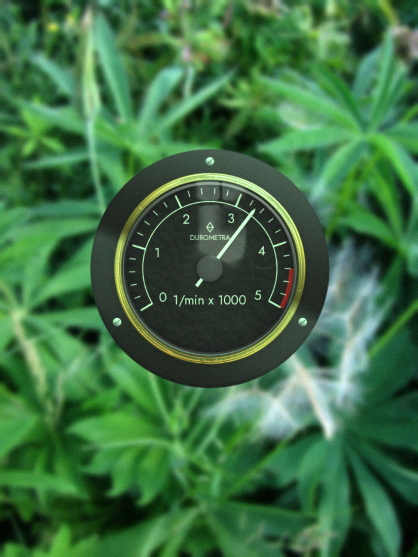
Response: 3300
